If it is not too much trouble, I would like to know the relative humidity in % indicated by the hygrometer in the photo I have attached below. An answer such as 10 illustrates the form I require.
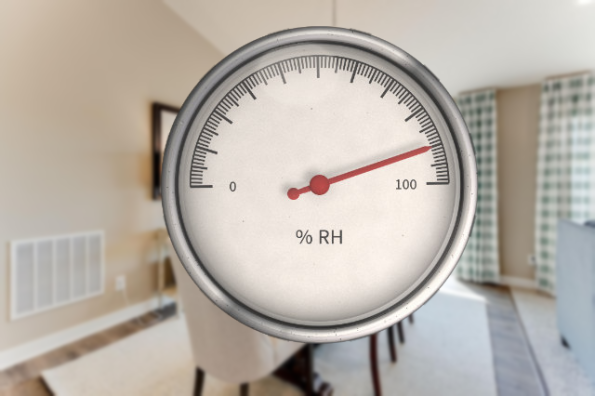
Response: 90
